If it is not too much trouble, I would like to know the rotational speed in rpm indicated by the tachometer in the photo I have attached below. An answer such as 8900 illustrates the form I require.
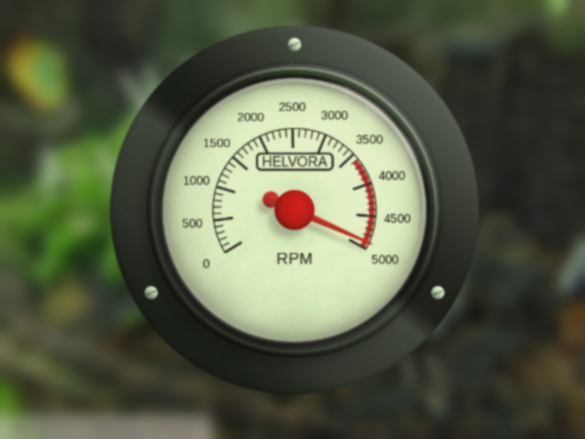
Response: 4900
